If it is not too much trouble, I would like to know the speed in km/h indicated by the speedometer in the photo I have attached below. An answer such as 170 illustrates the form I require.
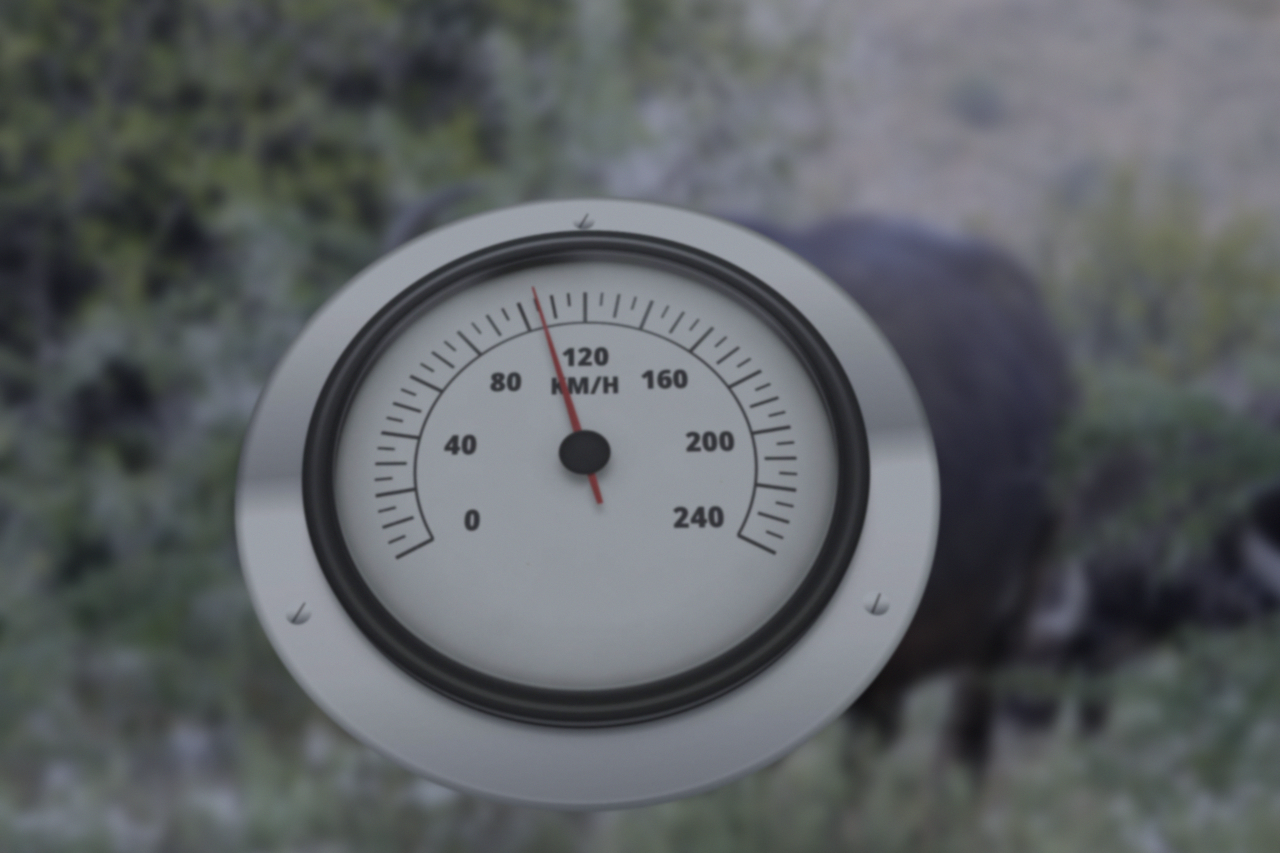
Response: 105
